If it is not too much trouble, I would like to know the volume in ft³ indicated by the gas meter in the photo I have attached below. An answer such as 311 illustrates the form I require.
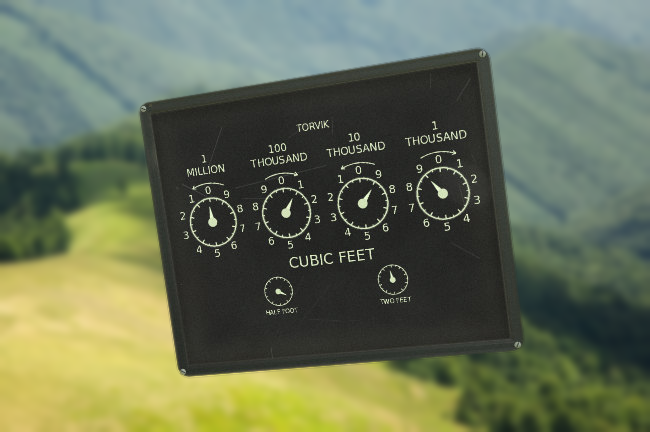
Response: 8900
